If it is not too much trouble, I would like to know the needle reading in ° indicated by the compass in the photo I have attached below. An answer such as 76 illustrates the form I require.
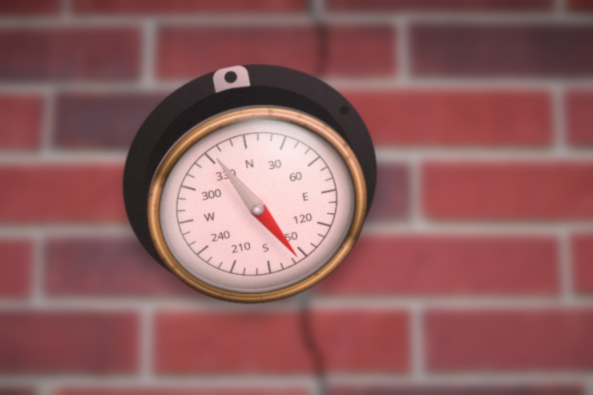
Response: 155
